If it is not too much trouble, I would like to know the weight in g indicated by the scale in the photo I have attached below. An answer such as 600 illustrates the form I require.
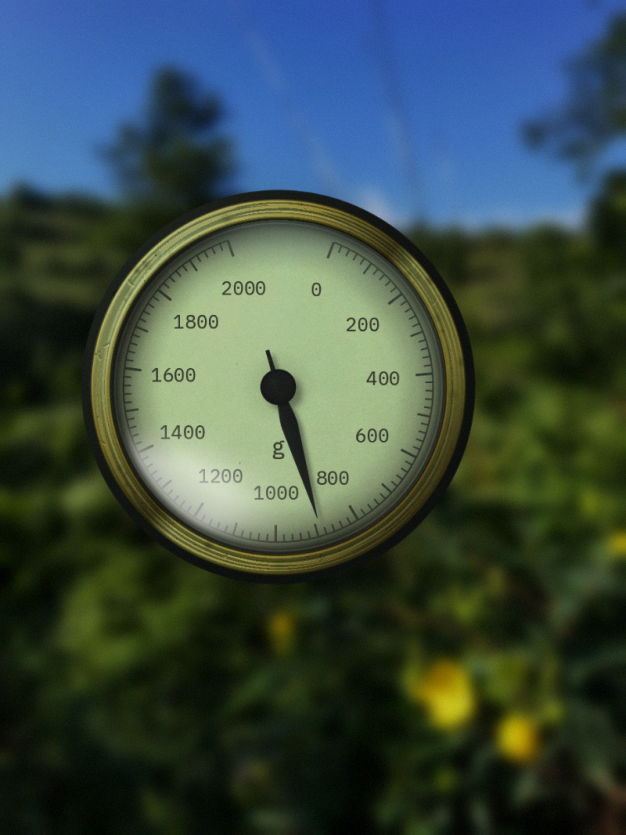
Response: 890
